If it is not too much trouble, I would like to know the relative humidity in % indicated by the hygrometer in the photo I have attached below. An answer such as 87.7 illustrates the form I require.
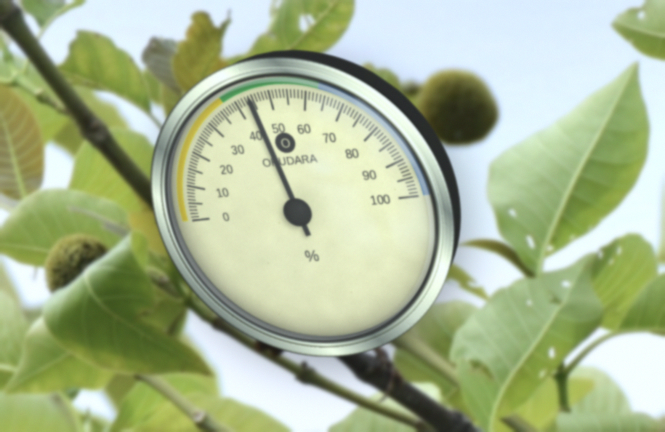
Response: 45
